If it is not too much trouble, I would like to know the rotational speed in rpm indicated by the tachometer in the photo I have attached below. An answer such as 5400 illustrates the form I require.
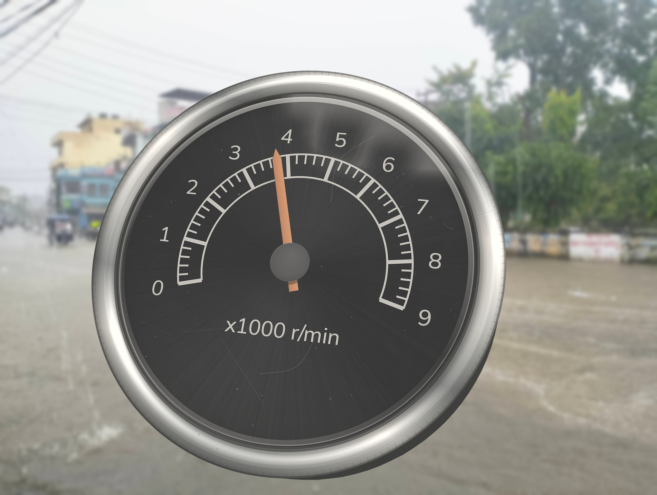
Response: 3800
